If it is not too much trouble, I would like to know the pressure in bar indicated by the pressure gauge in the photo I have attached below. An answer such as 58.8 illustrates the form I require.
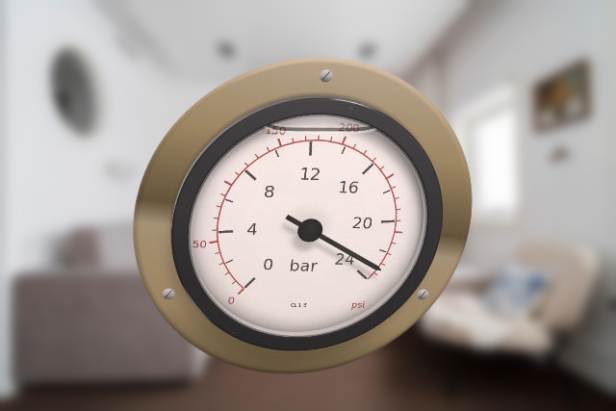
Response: 23
